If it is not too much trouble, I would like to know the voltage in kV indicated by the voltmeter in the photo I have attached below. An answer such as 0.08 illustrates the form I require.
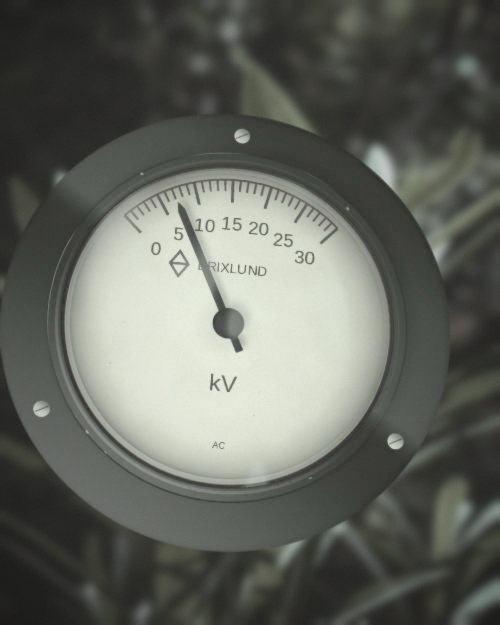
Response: 7
